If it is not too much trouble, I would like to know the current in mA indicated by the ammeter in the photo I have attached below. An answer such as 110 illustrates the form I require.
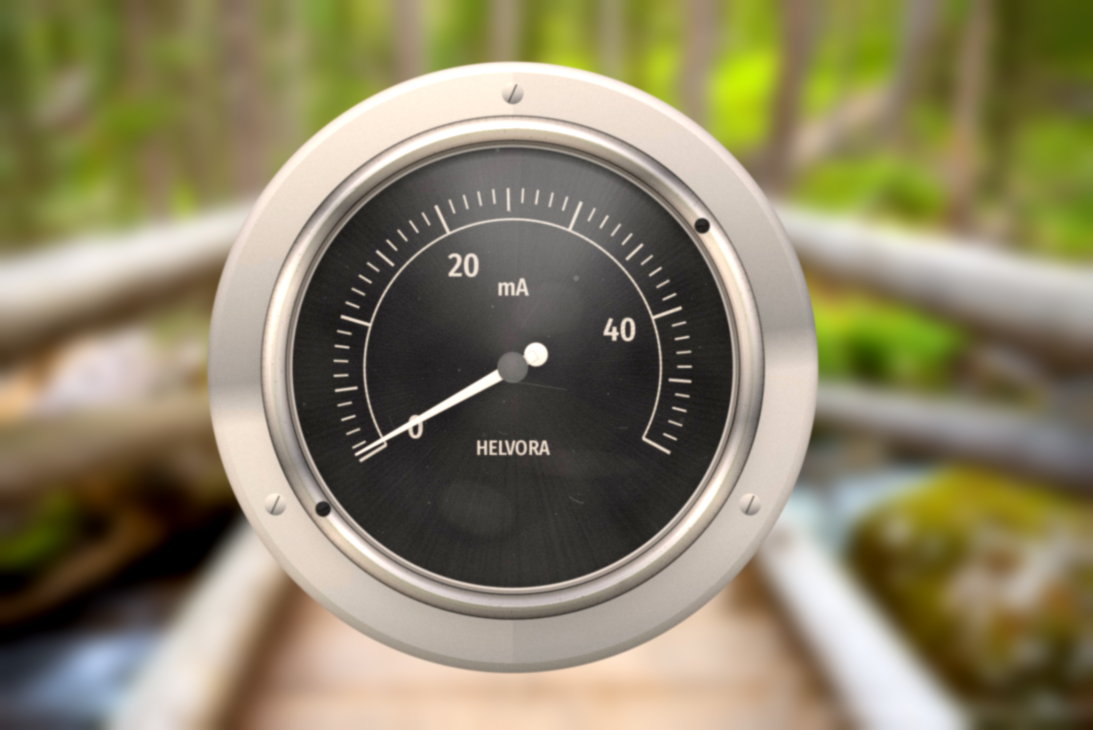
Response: 0.5
